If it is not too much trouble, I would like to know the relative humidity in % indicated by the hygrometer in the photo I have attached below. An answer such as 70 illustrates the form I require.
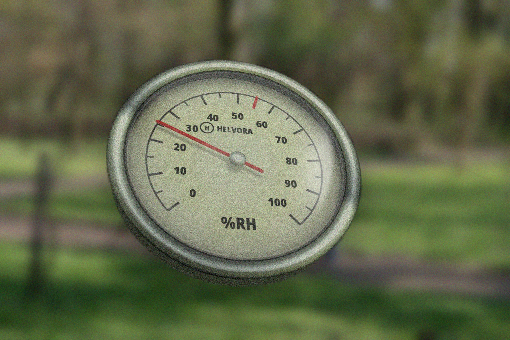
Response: 25
